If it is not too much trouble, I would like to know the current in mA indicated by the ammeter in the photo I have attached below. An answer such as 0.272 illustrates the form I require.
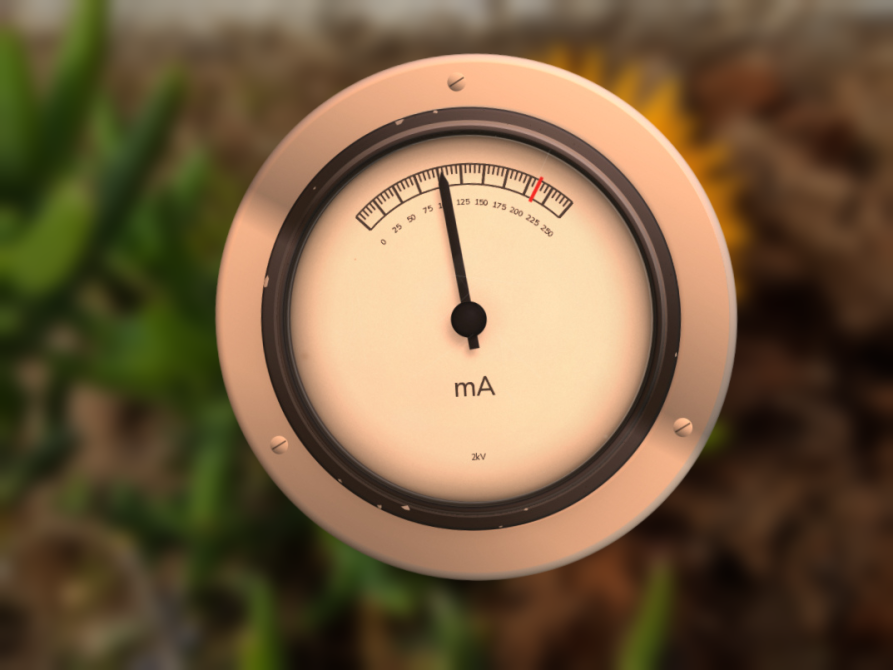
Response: 105
